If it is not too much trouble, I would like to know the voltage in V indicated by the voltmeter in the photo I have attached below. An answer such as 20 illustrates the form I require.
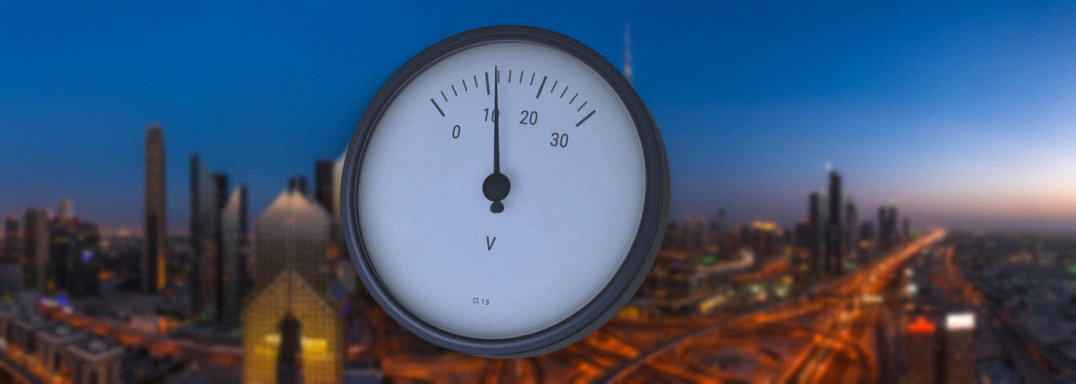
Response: 12
